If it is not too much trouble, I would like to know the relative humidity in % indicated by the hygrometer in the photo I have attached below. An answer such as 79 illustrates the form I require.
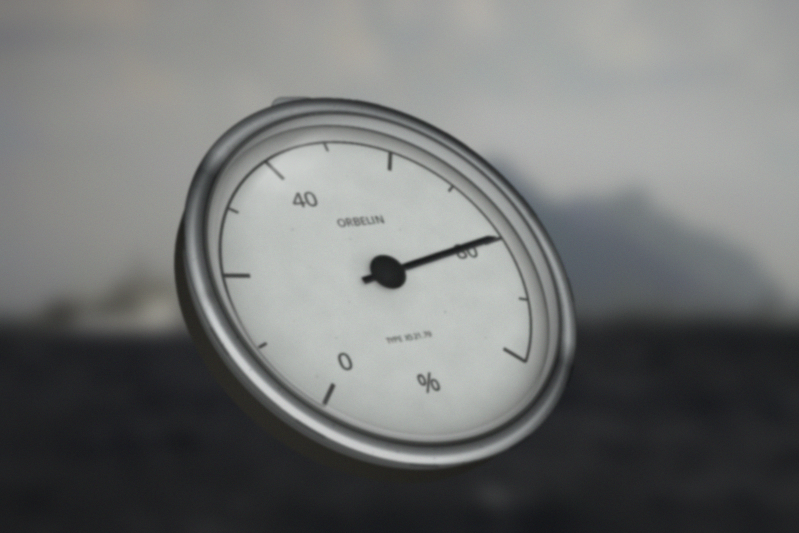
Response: 80
